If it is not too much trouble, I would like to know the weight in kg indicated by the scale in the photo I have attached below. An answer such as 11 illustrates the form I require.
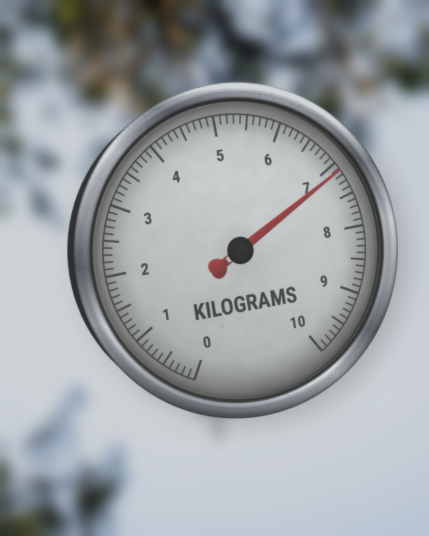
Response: 7.1
